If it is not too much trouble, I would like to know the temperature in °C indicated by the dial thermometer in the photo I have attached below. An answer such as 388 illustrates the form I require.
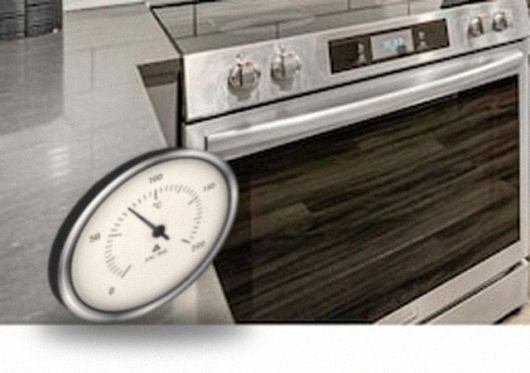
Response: 75
